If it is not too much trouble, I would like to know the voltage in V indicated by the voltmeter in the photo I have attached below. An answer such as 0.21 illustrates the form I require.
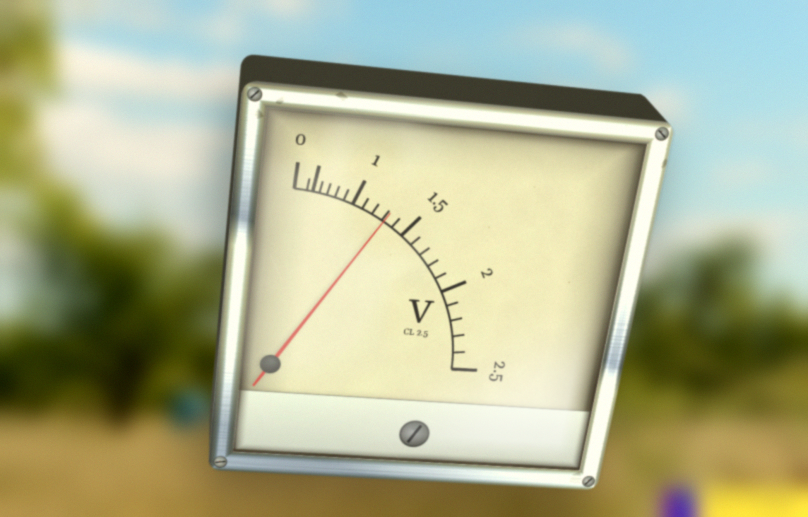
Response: 1.3
